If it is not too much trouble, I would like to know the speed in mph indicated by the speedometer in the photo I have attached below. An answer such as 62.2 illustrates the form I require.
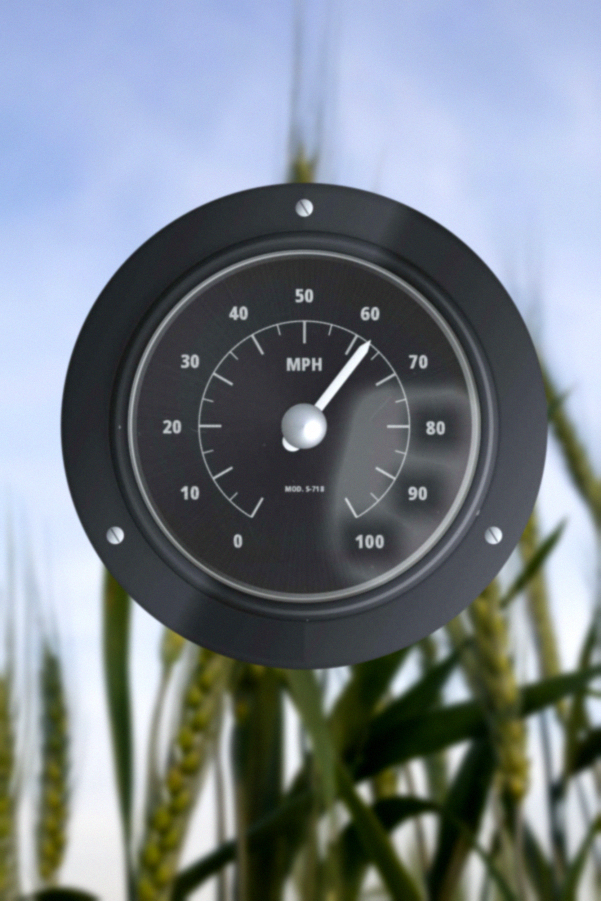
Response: 62.5
